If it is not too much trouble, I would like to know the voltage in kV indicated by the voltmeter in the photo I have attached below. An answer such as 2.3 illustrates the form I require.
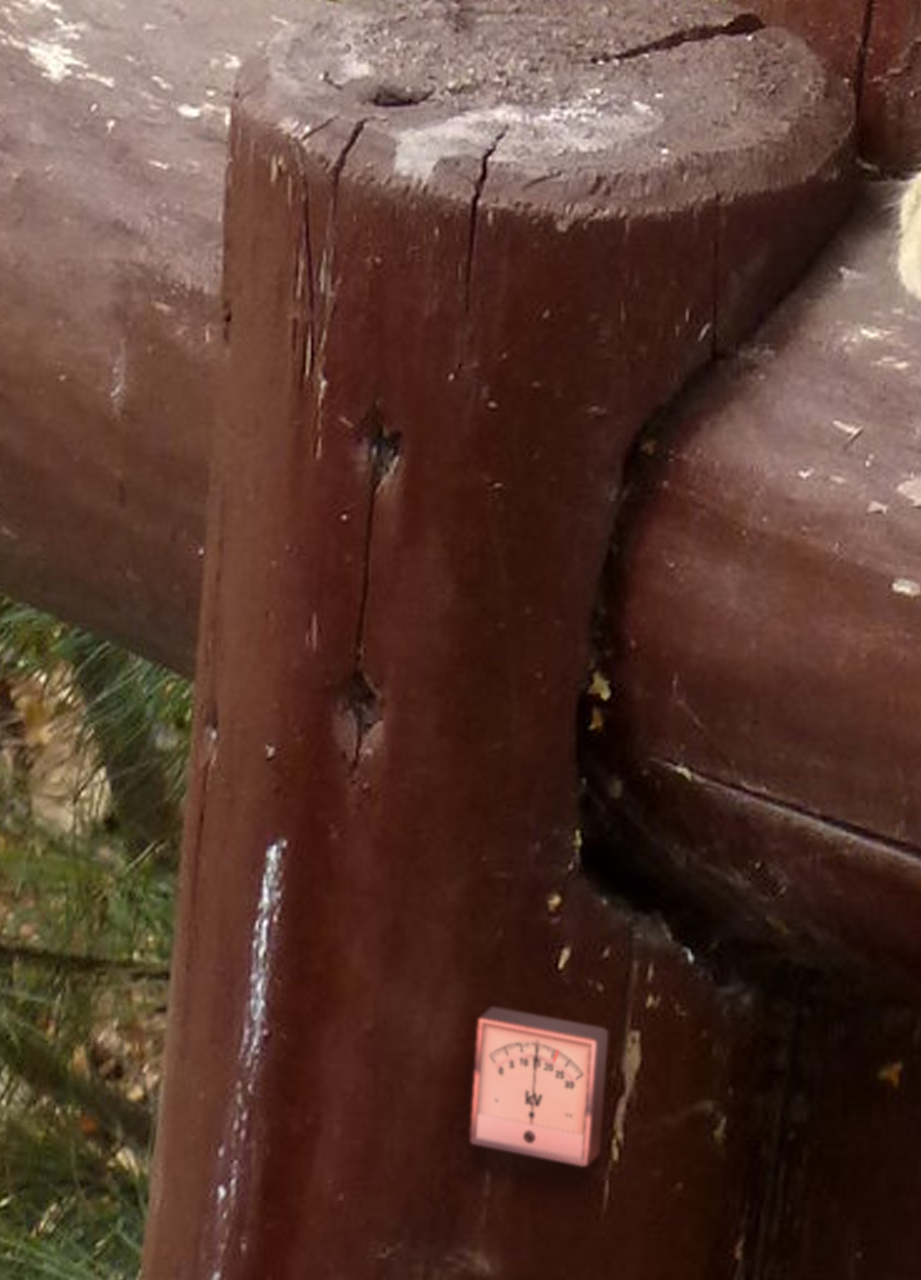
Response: 15
